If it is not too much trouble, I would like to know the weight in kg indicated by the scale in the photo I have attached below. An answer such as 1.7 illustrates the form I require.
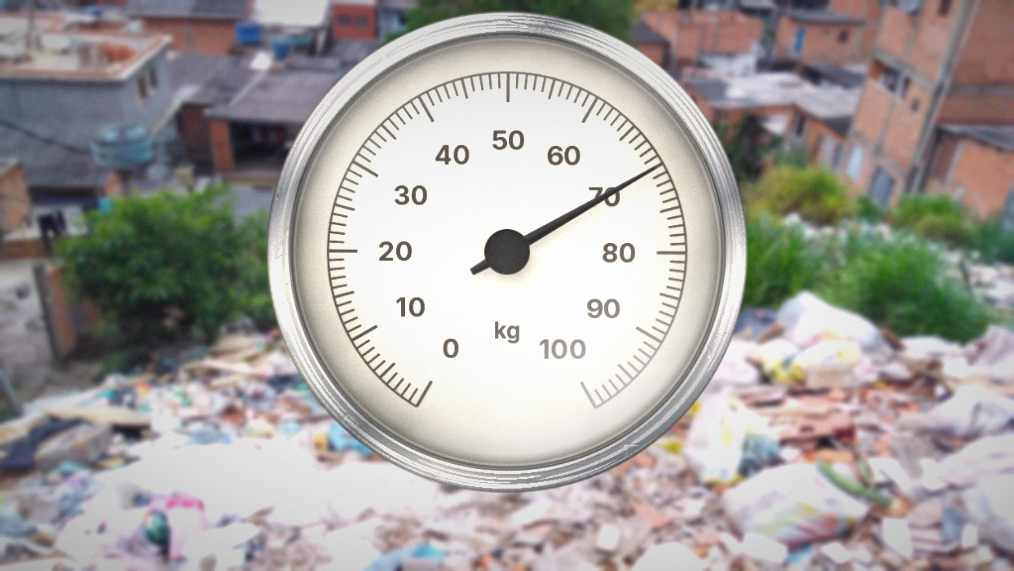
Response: 70
